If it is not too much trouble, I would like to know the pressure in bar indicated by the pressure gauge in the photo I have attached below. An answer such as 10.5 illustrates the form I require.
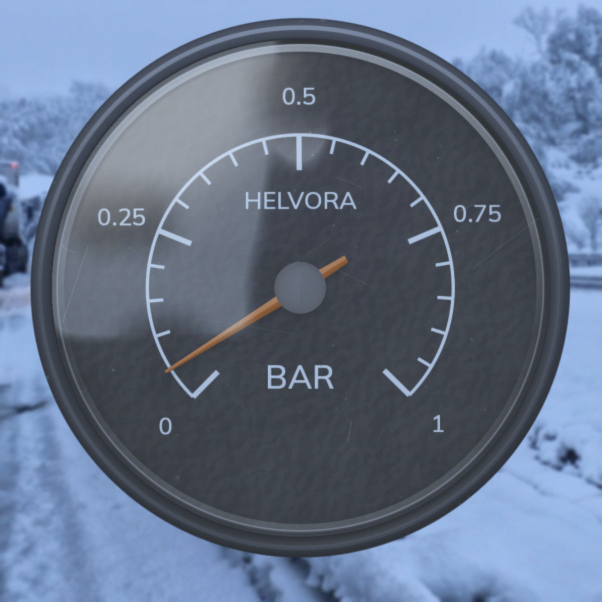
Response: 0.05
